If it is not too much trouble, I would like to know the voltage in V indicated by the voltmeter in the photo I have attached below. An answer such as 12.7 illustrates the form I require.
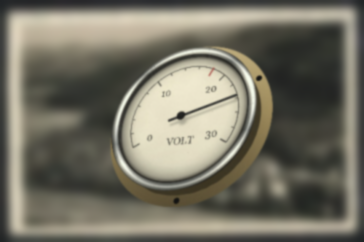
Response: 24
